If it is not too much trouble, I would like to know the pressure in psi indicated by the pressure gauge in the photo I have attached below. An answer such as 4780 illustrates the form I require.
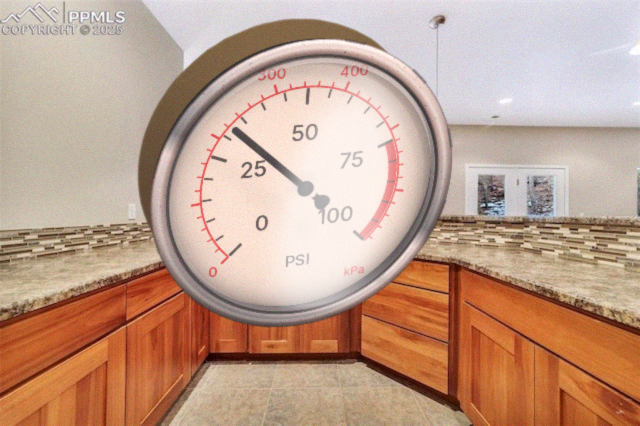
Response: 32.5
